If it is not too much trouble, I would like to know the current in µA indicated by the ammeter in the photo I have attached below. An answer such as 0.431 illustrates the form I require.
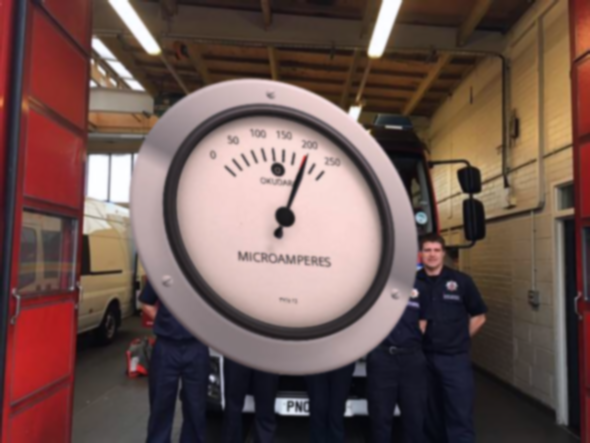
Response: 200
